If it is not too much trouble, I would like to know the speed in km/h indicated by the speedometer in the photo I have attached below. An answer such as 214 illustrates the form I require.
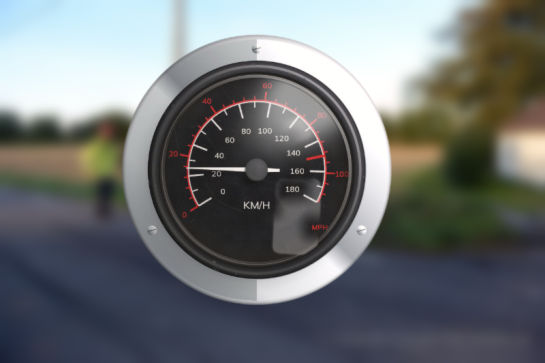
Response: 25
